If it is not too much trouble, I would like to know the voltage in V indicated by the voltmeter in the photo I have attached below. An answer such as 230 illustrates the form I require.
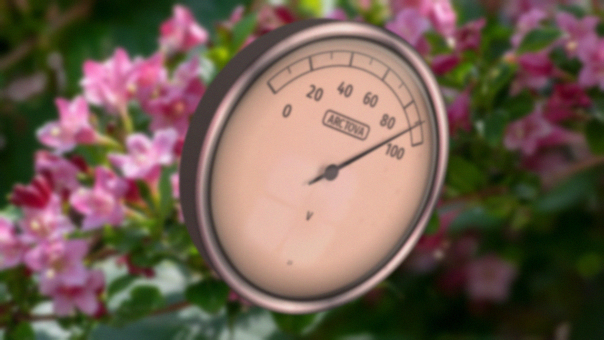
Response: 90
